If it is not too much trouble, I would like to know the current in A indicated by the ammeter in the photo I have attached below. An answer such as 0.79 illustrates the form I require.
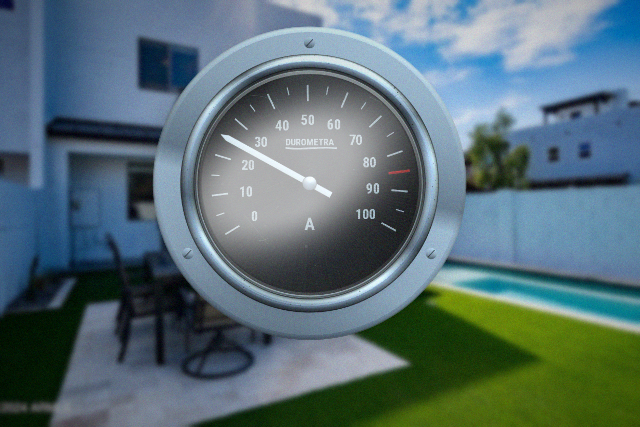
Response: 25
